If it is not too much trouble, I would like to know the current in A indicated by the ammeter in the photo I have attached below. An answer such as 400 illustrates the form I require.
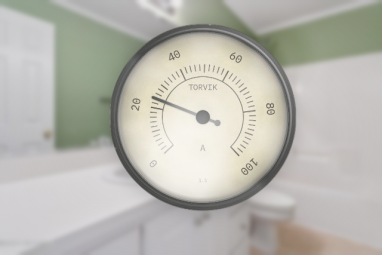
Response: 24
